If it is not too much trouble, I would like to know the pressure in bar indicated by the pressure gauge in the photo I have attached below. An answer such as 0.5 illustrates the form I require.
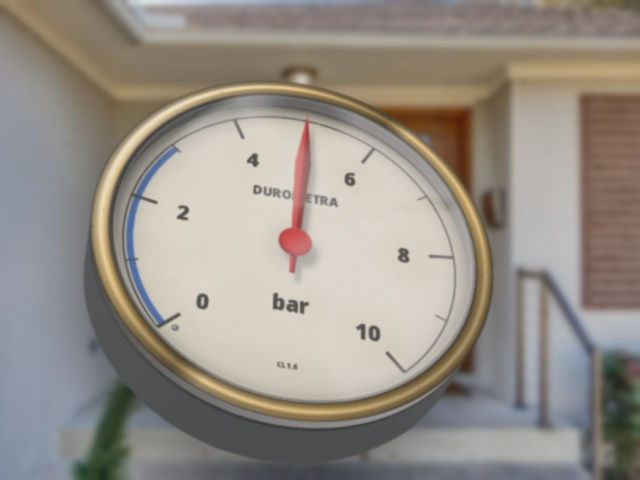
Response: 5
